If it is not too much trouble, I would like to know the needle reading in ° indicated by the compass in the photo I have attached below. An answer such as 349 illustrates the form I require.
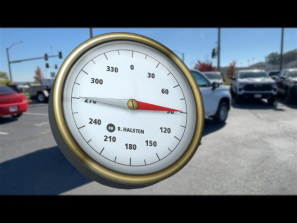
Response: 90
